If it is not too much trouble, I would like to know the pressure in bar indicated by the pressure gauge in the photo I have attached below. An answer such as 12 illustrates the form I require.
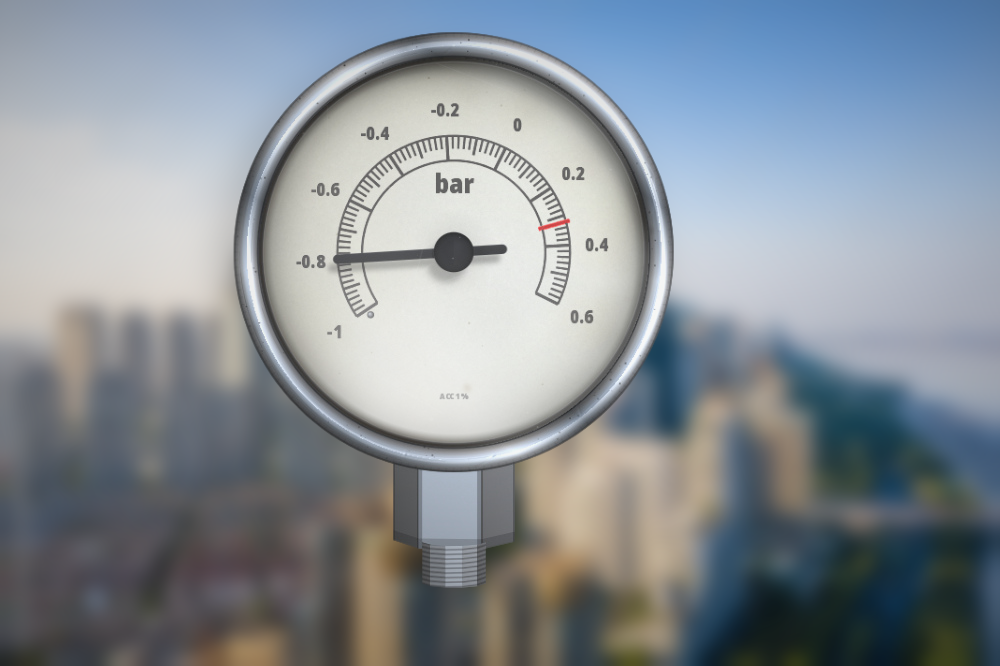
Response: -0.8
